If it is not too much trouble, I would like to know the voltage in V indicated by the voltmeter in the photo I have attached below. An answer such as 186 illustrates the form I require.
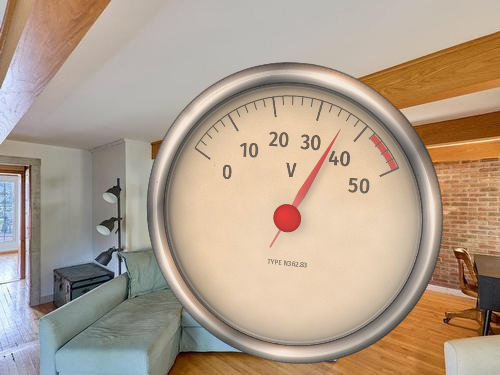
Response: 36
